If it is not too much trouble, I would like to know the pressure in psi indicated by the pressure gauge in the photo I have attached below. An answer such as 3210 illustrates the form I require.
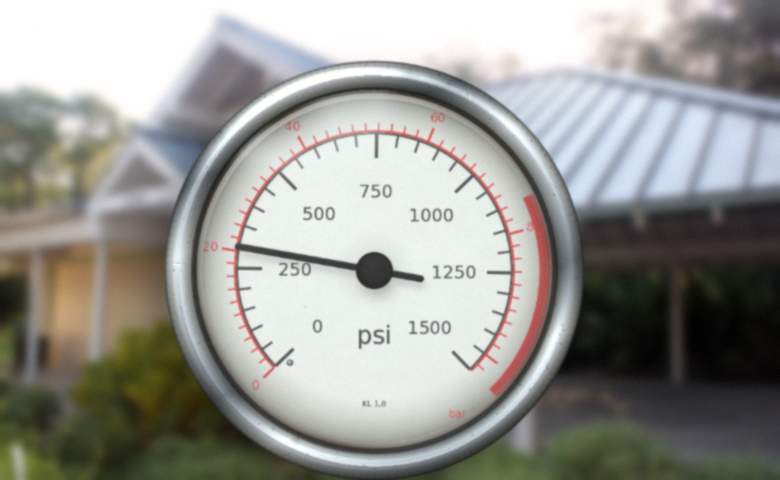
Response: 300
